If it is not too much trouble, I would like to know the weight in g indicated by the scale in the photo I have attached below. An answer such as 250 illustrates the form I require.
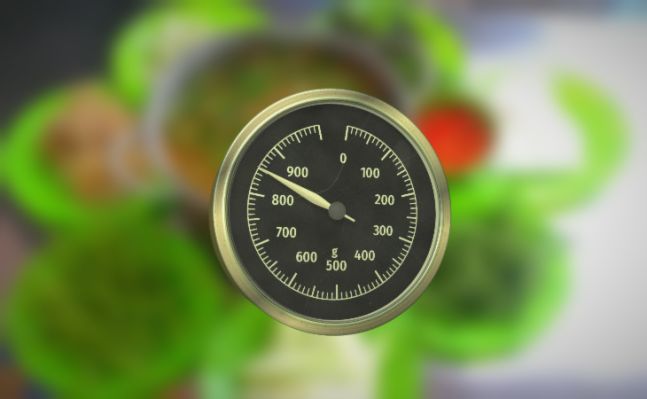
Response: 850
